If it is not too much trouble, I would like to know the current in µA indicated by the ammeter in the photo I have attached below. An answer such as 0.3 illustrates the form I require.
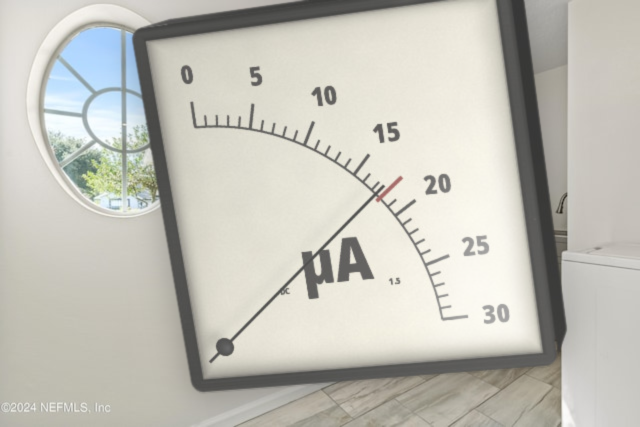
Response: 17.5
